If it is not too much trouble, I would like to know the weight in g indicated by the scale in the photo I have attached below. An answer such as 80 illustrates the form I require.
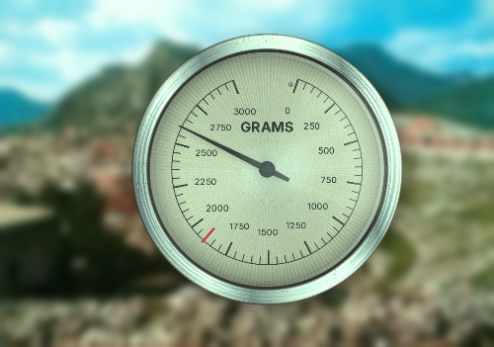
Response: 2600
